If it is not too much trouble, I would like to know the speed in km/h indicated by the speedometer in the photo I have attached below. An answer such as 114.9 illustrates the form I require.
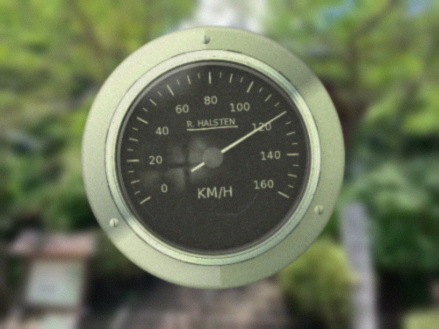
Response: 120
